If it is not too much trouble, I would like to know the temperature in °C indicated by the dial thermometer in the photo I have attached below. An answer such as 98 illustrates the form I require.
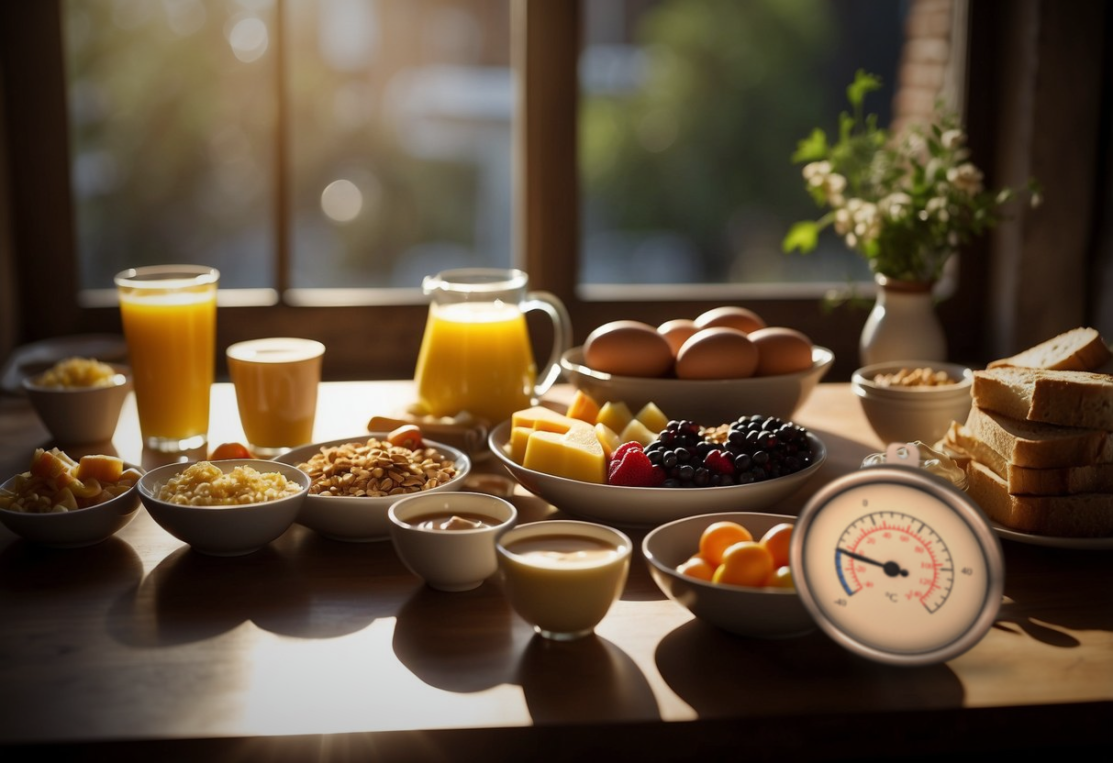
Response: -20
